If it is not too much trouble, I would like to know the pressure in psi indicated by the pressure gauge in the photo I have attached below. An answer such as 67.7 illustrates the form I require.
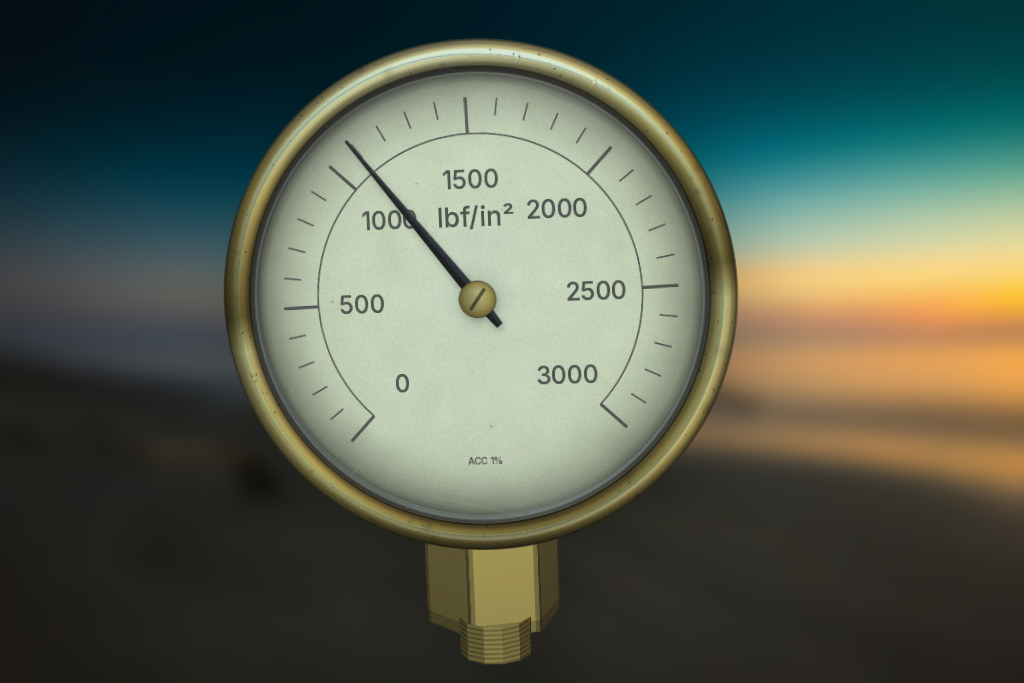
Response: 1100
